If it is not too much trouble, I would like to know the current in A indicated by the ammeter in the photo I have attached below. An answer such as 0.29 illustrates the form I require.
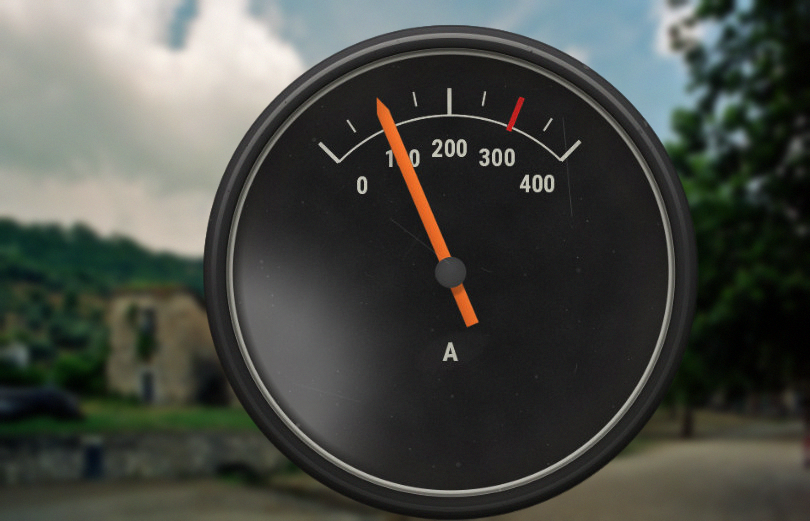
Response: 100
